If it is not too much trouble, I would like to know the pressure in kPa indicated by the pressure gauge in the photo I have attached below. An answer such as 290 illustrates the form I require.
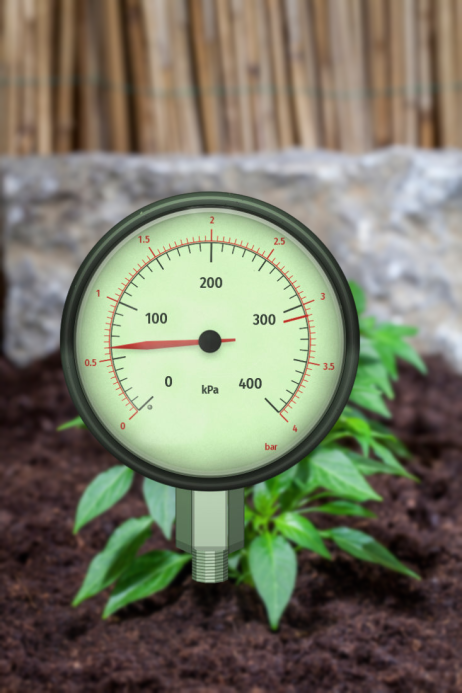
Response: 60
